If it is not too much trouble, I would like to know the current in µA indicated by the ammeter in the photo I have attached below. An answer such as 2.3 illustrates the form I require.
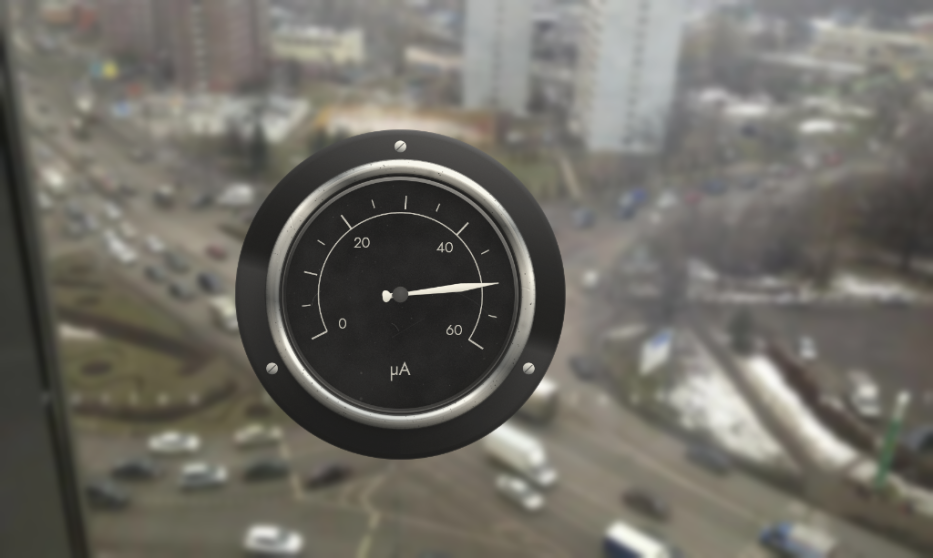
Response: 50
